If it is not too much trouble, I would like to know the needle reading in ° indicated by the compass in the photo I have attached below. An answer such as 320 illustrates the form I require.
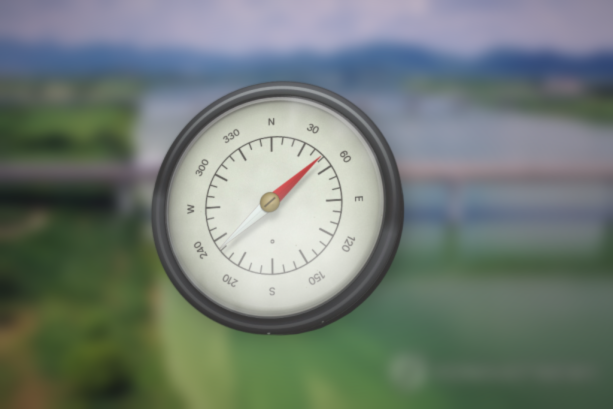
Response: 50
